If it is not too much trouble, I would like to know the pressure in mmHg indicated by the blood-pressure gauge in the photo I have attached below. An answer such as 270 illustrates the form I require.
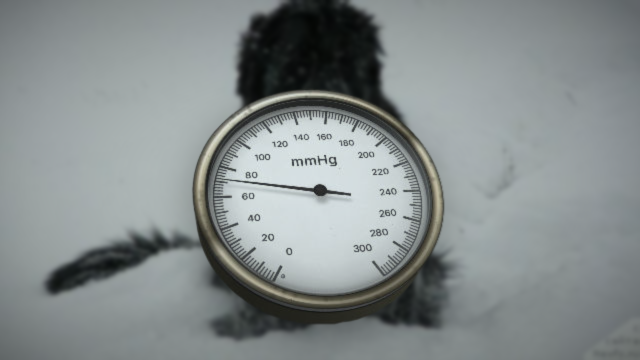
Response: 70
